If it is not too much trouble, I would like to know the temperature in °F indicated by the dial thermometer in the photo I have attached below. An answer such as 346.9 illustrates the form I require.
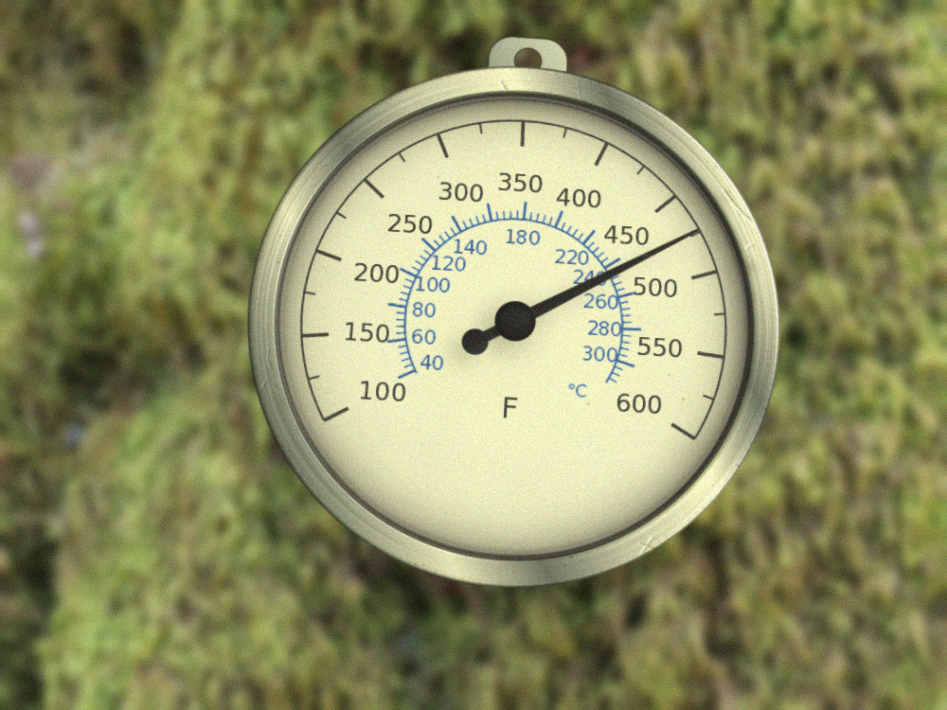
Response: 475
